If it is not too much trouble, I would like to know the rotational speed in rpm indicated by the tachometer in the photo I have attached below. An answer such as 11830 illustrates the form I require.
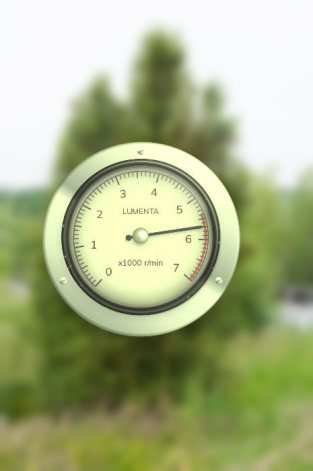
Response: 5700
